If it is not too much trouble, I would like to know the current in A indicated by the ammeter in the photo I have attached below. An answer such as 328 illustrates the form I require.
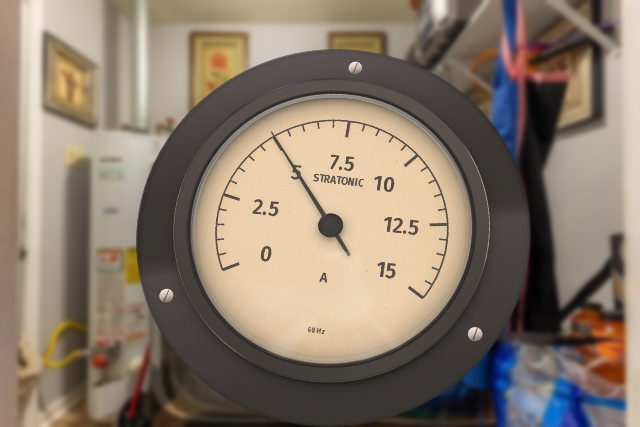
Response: 5
